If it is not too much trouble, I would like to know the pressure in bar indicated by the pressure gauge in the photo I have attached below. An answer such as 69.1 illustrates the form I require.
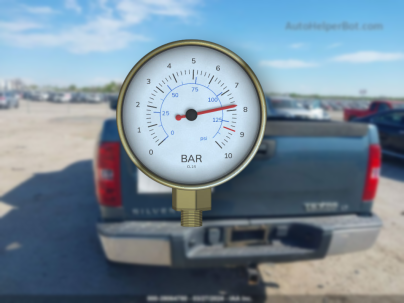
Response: 7.8
